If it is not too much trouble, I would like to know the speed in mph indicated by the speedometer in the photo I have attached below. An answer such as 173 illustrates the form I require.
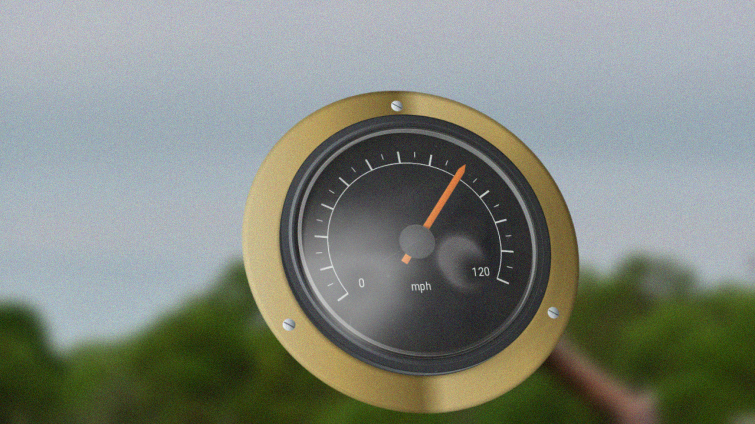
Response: 80
